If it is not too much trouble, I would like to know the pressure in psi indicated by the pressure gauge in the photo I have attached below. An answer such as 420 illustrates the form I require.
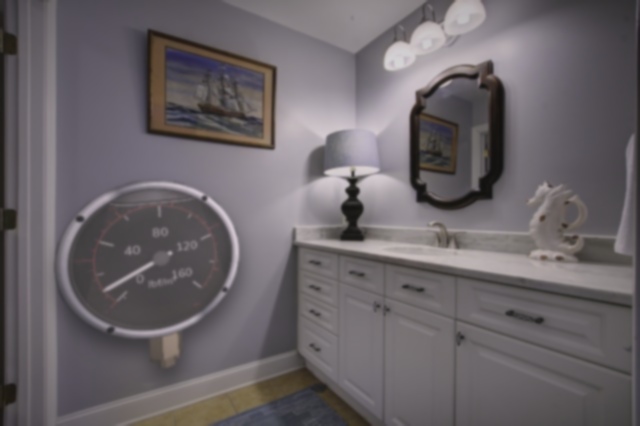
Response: 10
